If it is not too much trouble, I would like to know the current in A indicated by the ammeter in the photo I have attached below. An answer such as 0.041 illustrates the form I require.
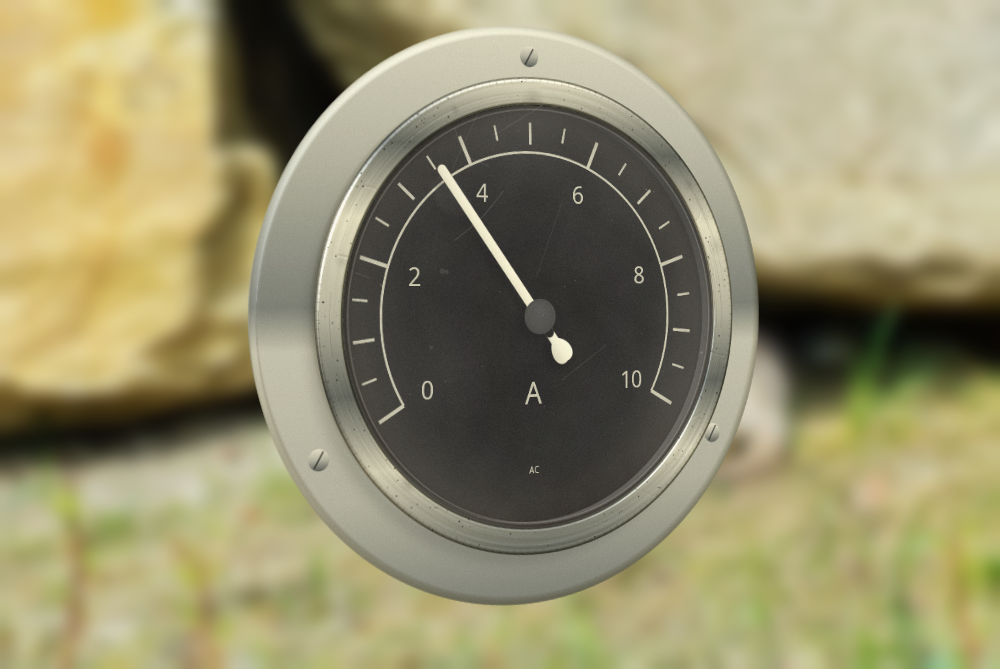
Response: 3.5
